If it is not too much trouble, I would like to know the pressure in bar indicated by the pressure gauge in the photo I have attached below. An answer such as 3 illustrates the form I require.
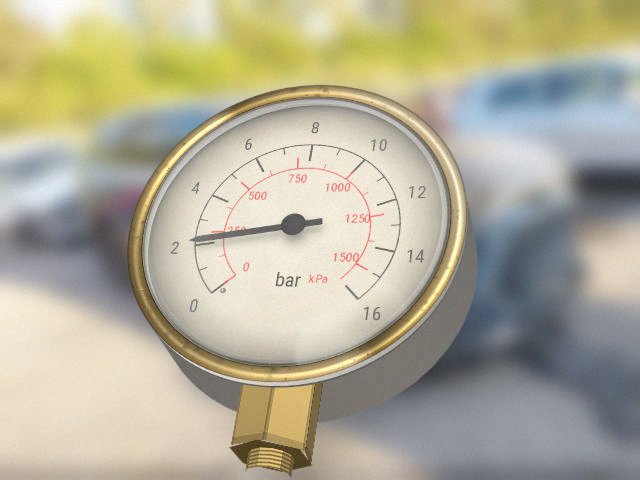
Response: 2
